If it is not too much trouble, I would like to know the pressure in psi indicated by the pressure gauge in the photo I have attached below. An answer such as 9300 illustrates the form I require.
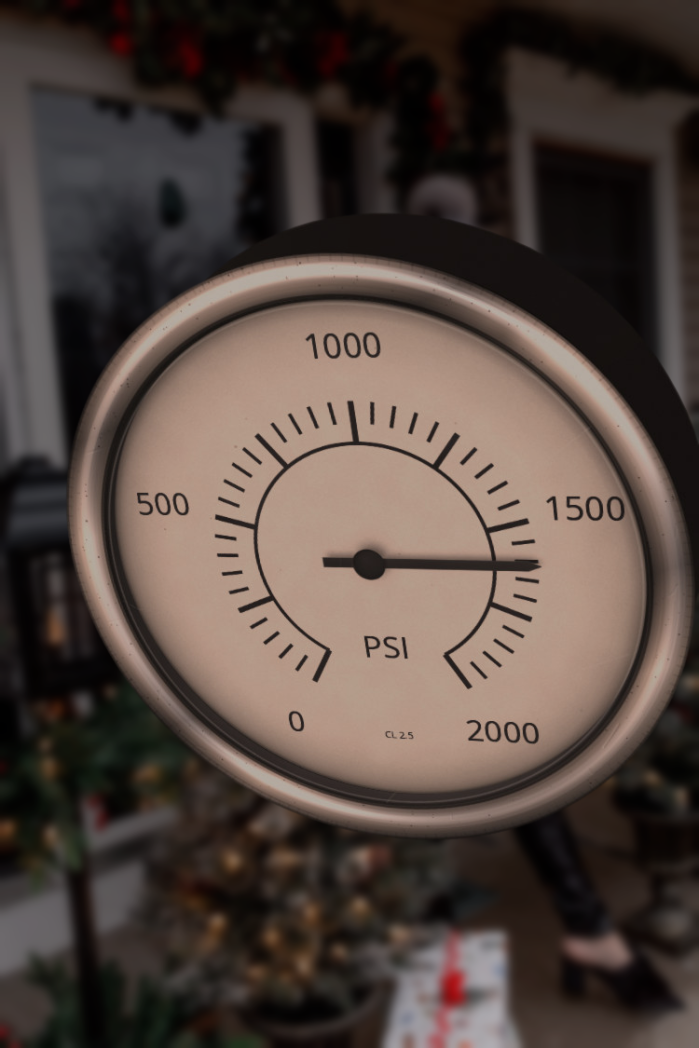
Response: 1600
